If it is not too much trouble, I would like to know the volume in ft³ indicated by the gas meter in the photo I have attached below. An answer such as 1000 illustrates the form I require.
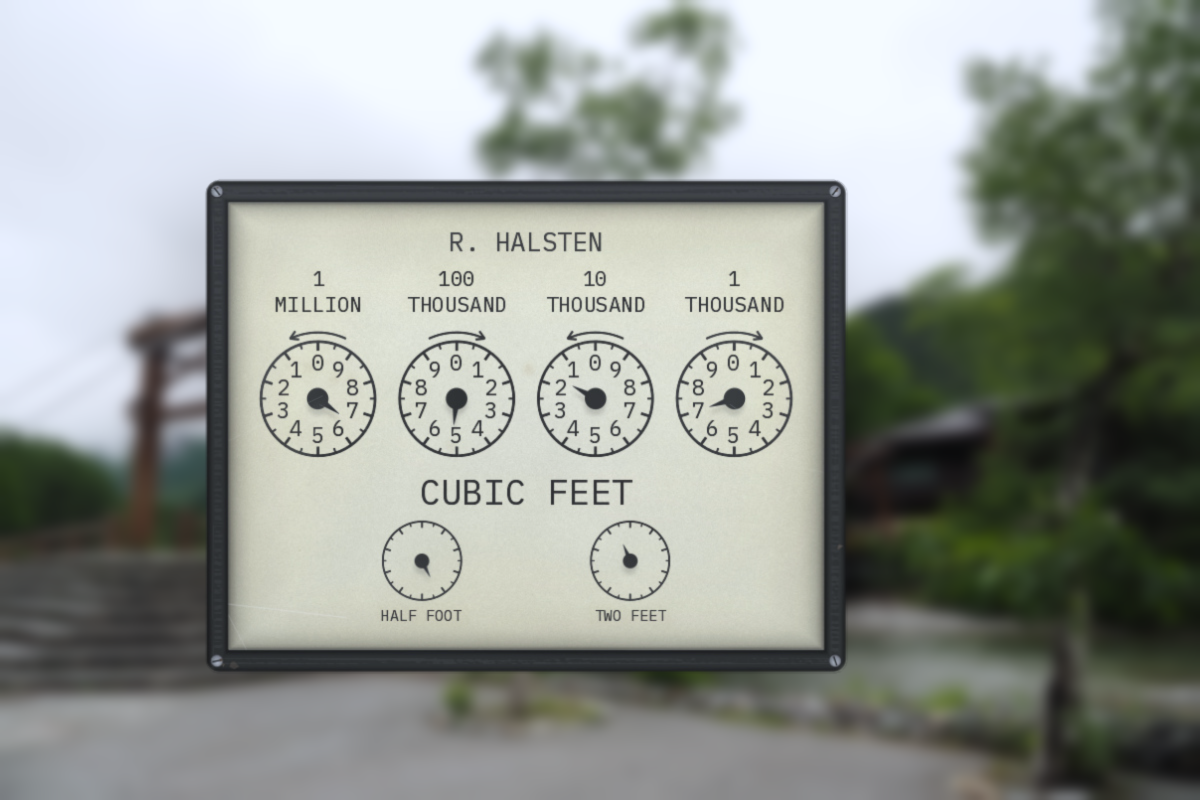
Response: 651700
